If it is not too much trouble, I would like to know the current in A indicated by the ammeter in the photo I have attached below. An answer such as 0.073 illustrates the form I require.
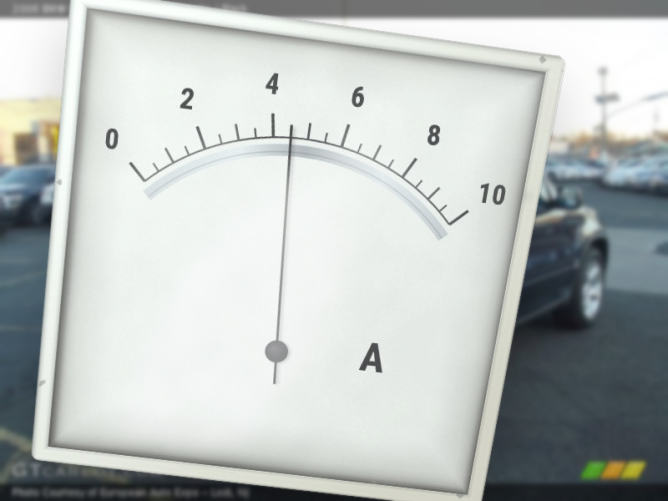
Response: 4.5
